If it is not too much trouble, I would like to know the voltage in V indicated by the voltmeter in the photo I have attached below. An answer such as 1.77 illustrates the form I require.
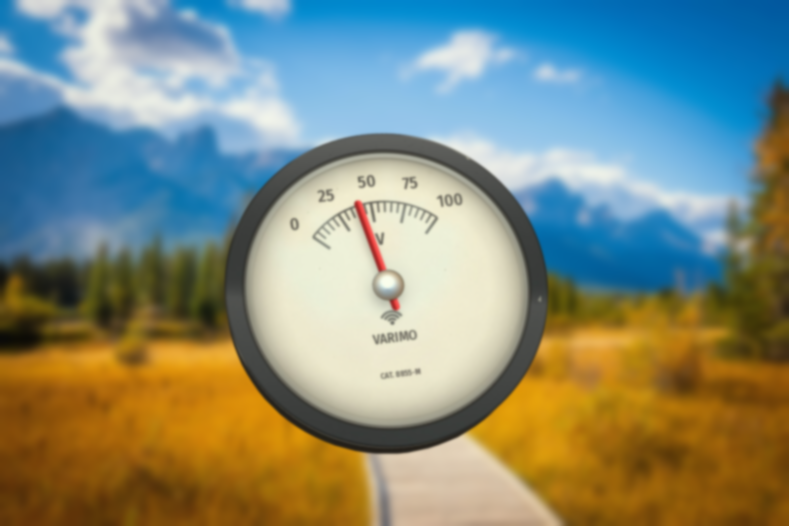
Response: 40
